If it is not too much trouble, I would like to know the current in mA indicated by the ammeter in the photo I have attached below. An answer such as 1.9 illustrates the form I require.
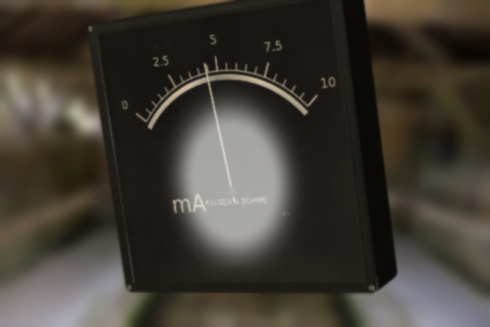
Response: 4.5
